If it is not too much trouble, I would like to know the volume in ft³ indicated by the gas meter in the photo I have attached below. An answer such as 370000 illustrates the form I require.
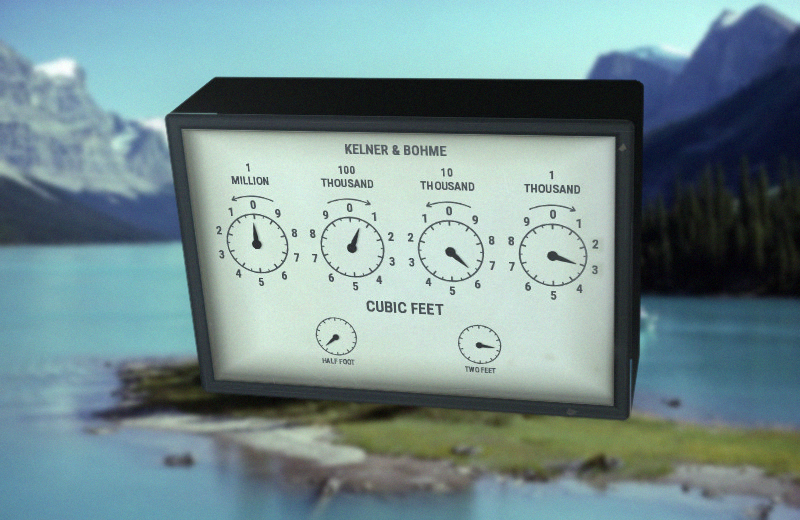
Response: 6300
